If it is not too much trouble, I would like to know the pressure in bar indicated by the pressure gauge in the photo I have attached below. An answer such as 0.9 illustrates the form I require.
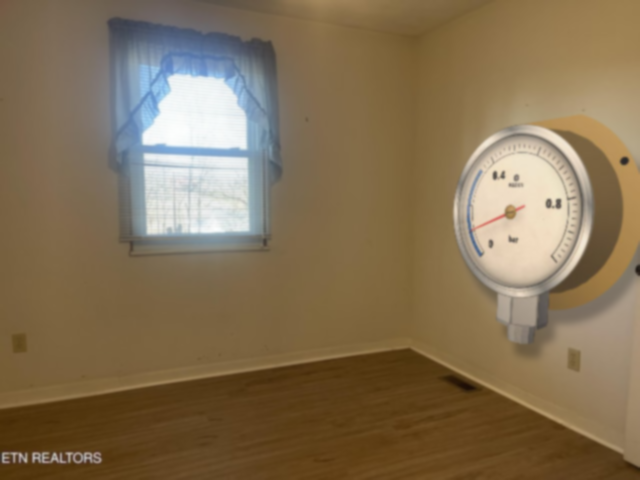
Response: 0.1
